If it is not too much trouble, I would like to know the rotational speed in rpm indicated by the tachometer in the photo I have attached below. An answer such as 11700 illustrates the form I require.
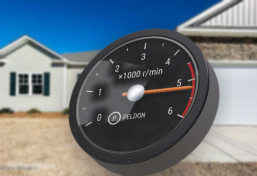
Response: 5250
